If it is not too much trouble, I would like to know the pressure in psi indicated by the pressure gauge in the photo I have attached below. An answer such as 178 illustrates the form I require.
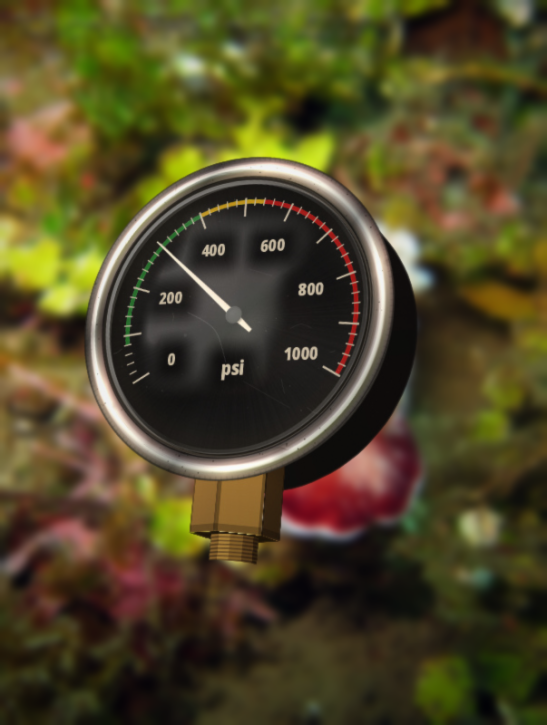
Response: 300
